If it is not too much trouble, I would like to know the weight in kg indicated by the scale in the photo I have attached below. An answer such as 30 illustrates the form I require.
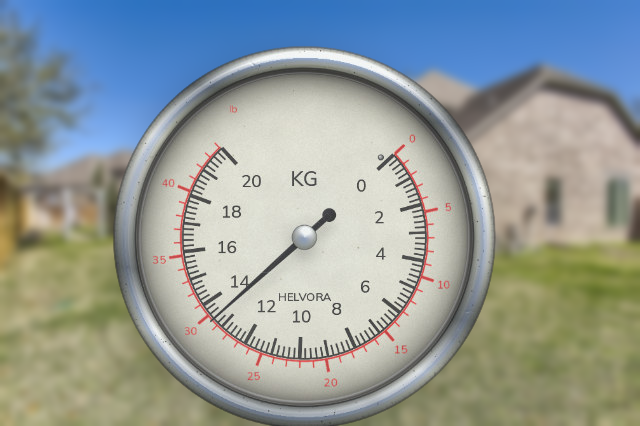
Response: 13.4
